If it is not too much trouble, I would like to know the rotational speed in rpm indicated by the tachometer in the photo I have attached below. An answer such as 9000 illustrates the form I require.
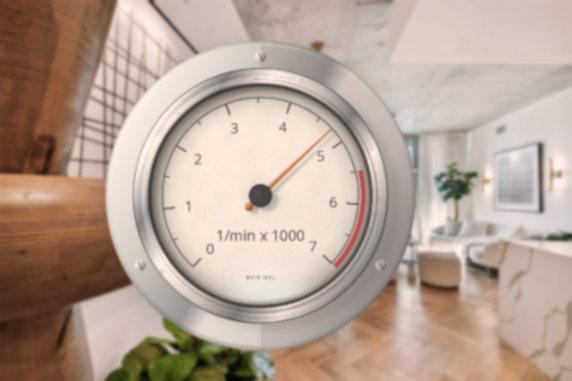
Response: 4750
